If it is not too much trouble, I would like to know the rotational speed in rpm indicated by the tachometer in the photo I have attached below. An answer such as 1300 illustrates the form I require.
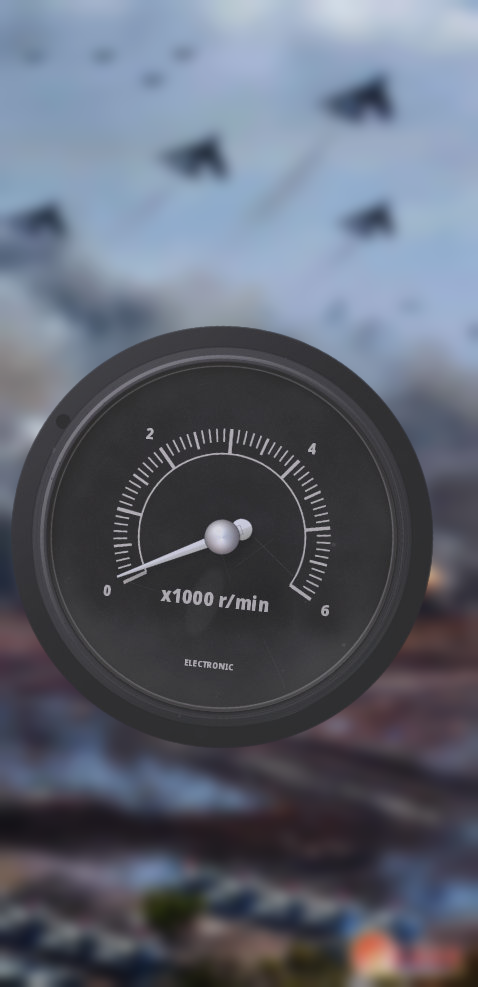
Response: 100
